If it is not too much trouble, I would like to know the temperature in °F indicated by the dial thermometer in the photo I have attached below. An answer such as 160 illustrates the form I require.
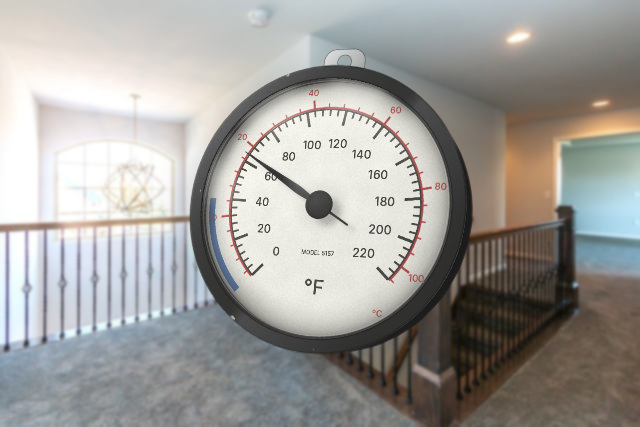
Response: 64
